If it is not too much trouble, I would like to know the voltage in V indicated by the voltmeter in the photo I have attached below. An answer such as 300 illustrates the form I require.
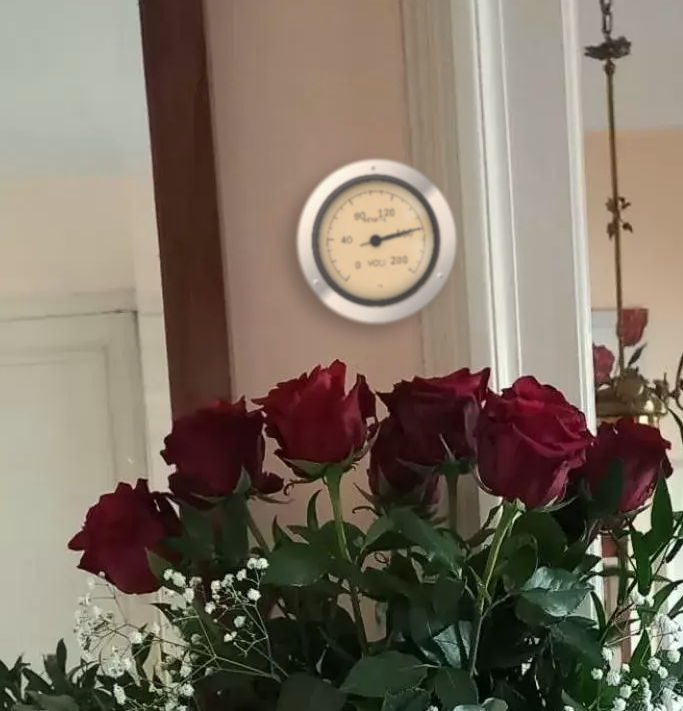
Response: 160
